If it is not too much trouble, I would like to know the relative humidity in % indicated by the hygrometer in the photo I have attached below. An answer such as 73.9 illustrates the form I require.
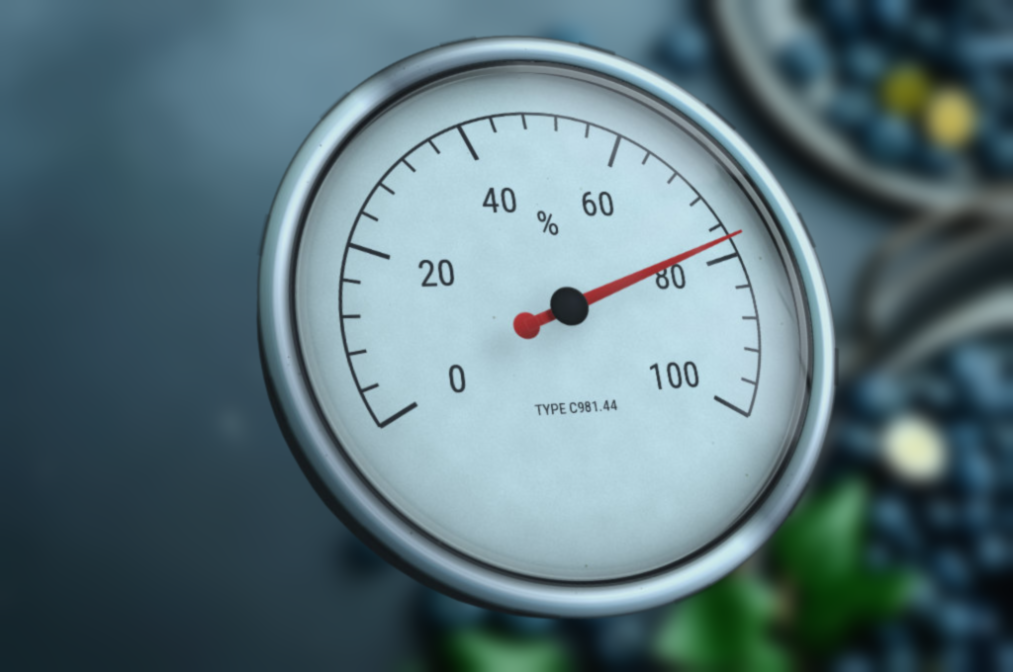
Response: 78
